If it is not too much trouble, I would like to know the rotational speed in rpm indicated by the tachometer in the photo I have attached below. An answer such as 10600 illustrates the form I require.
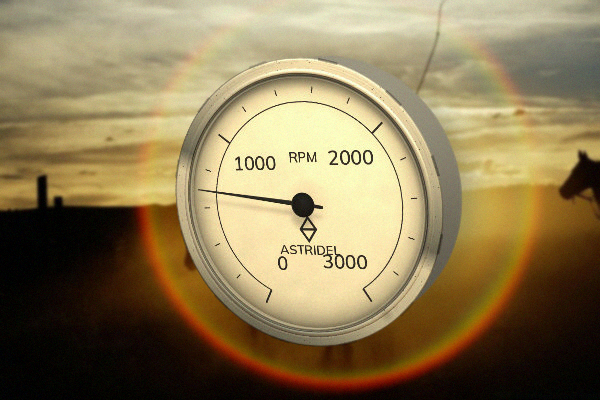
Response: 700
